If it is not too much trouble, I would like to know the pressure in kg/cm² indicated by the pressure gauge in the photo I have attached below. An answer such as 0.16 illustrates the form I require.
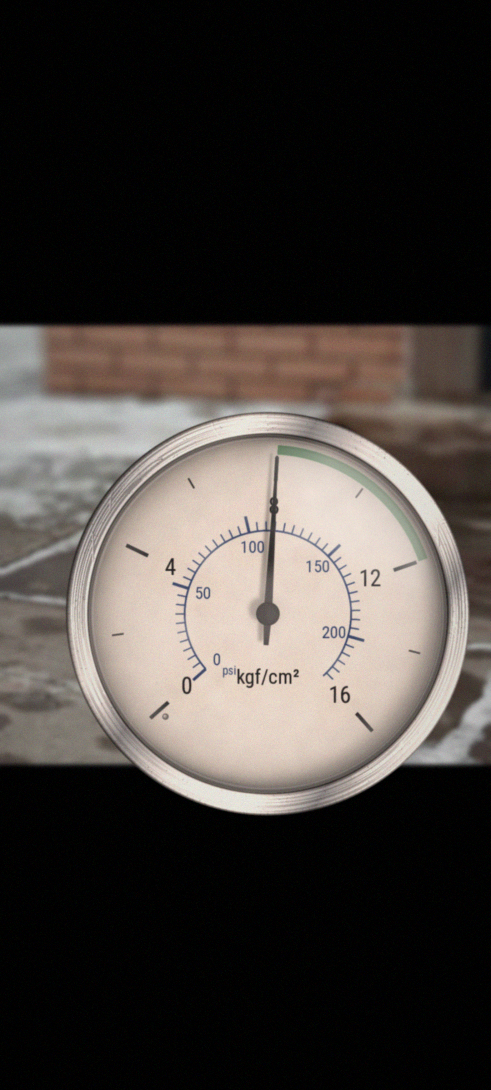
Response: 8
